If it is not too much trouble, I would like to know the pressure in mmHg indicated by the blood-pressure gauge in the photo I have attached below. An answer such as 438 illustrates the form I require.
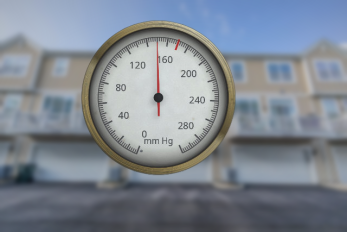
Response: 150
